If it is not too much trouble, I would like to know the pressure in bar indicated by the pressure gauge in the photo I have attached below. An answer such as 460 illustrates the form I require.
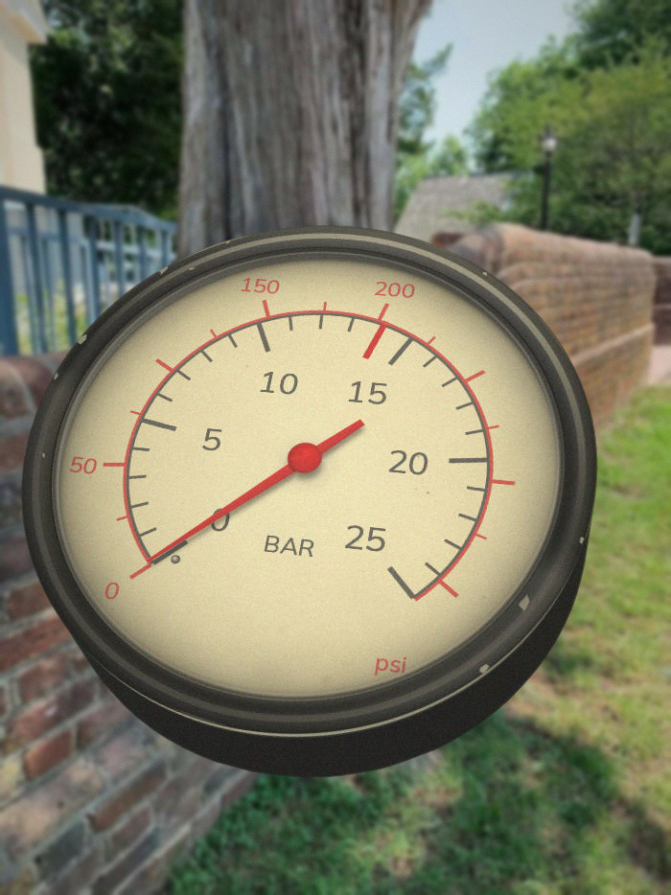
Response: 0
